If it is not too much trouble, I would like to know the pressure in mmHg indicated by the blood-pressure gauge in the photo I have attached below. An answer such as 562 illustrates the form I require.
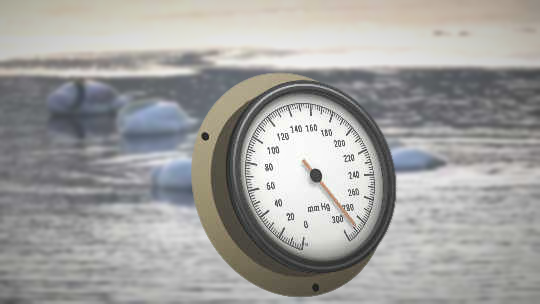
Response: 290
